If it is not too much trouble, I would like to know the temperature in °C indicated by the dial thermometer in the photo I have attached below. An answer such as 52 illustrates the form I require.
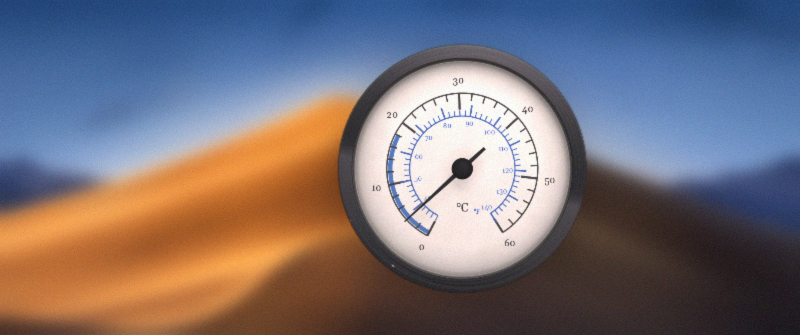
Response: 4
